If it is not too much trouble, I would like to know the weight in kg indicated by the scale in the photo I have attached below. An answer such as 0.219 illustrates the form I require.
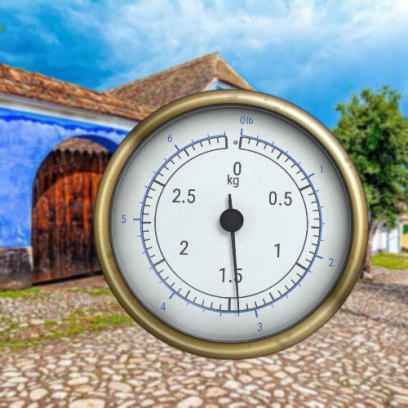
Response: 1.45
